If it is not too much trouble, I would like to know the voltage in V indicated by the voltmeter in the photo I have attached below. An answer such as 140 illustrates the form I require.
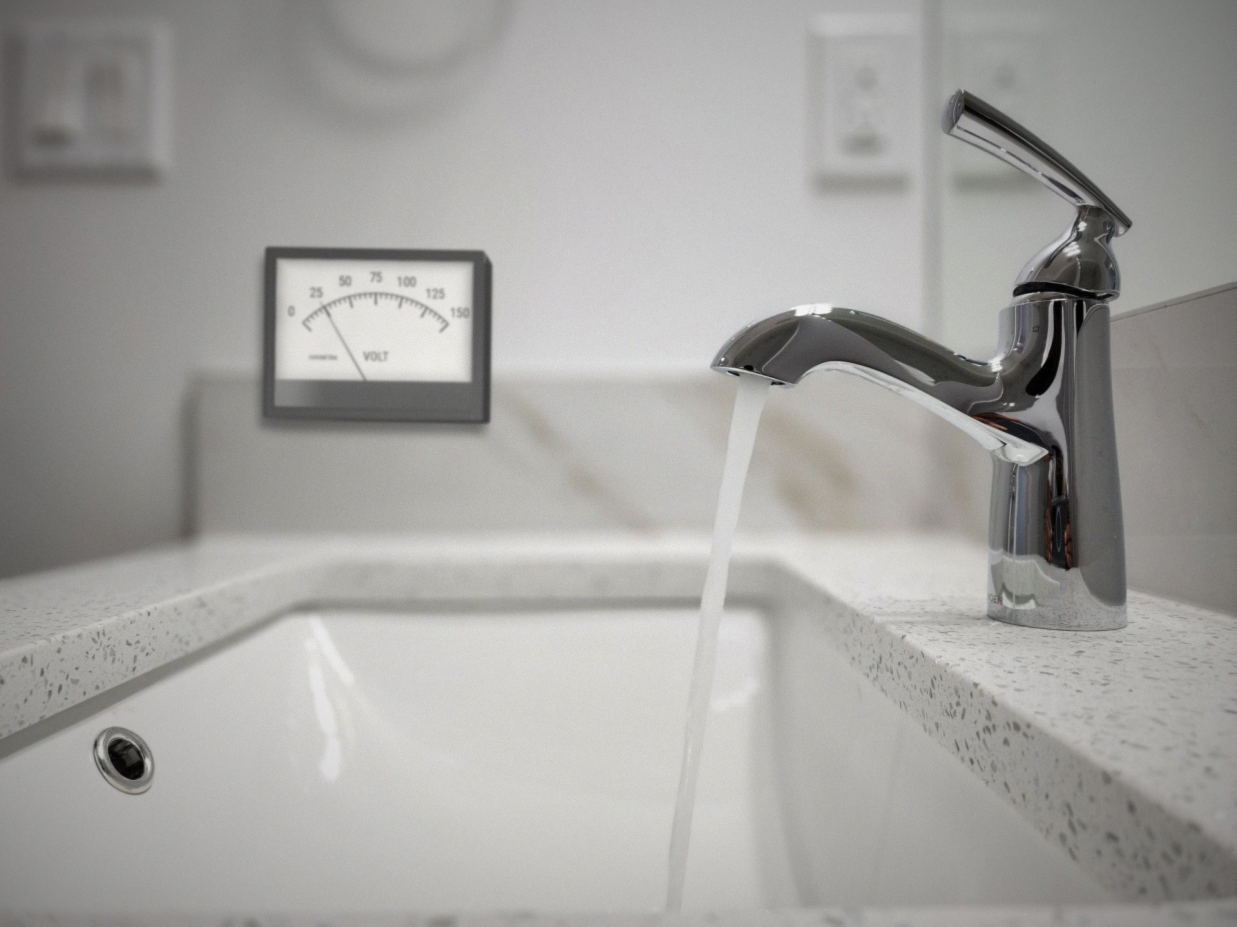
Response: 25
